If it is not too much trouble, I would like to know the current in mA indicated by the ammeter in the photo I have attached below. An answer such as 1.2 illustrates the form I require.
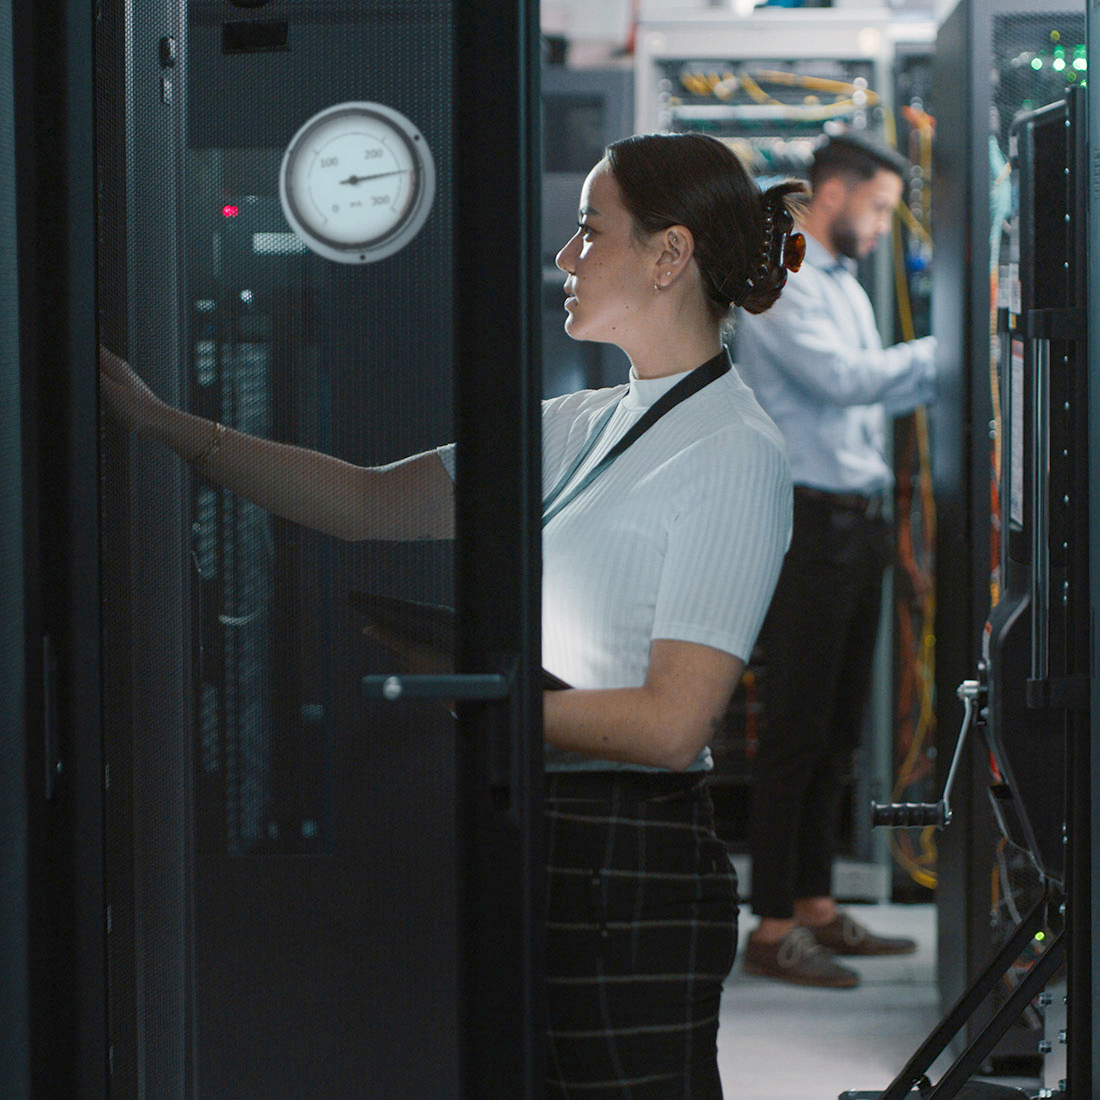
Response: 250
